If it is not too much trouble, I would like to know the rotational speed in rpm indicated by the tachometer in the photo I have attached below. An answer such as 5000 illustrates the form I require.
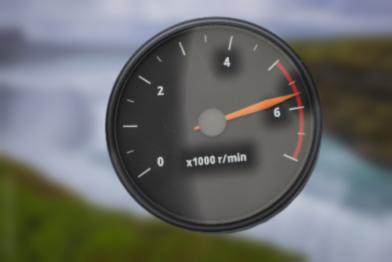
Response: 5750
